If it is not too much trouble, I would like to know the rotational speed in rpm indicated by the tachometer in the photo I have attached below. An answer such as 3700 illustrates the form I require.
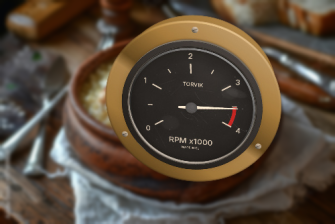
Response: 3500
